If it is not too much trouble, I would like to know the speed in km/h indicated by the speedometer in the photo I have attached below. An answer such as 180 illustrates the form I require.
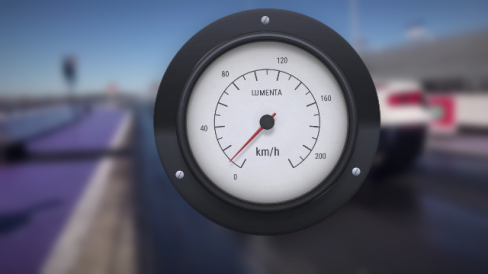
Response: 10
